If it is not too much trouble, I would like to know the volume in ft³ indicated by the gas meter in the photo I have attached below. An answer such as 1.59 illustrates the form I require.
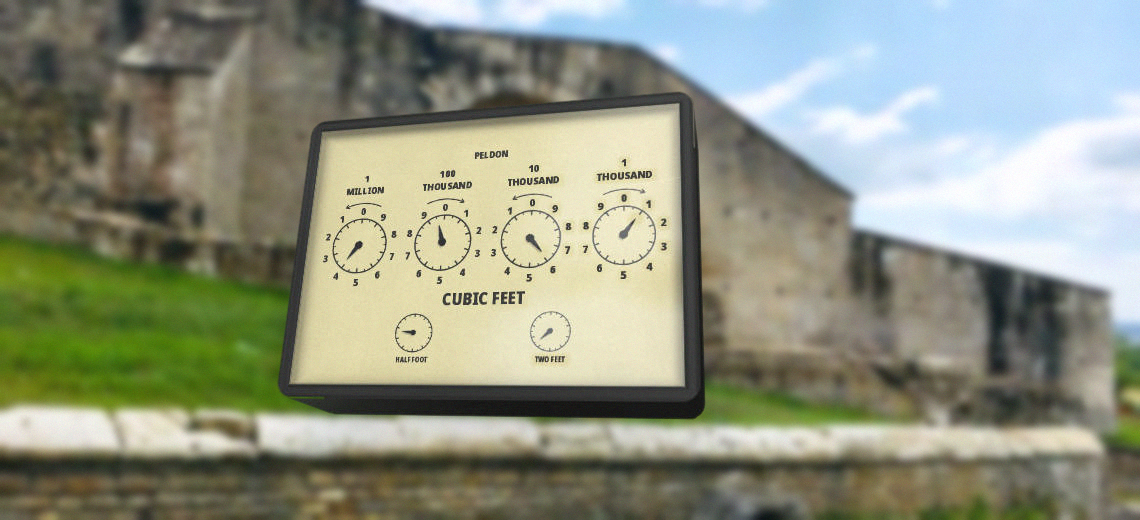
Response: 396100
